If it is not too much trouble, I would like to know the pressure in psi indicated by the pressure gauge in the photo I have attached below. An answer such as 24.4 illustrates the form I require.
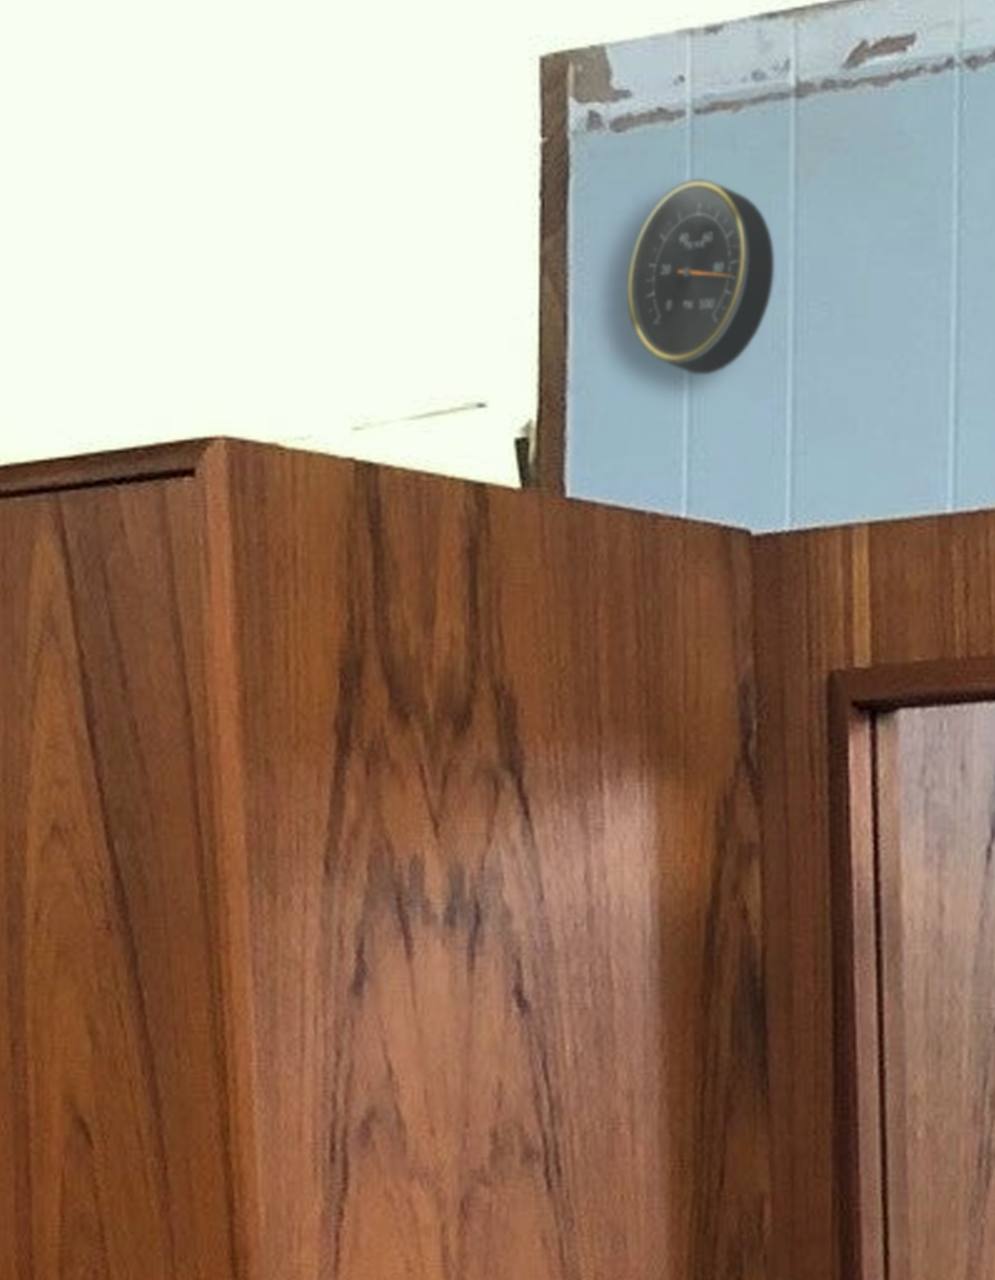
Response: 85
